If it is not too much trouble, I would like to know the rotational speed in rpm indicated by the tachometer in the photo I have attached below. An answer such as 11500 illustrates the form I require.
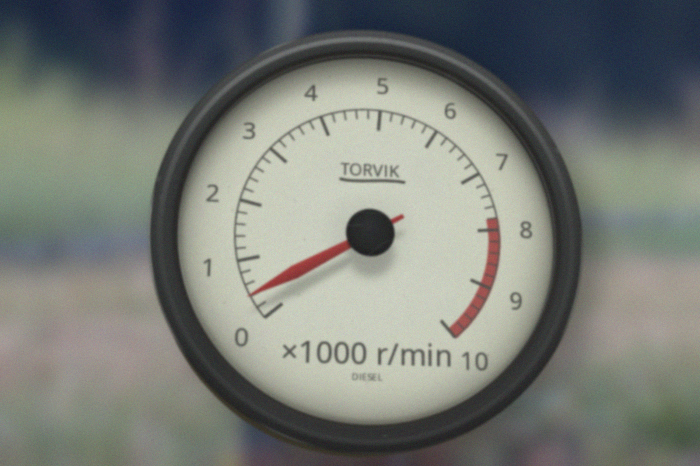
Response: 400
